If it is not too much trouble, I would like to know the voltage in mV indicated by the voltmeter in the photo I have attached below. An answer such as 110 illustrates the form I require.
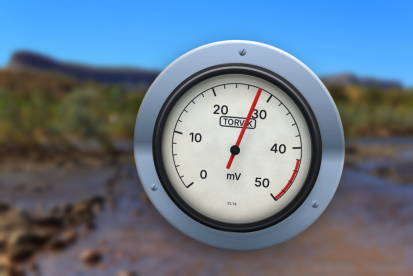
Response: 28
